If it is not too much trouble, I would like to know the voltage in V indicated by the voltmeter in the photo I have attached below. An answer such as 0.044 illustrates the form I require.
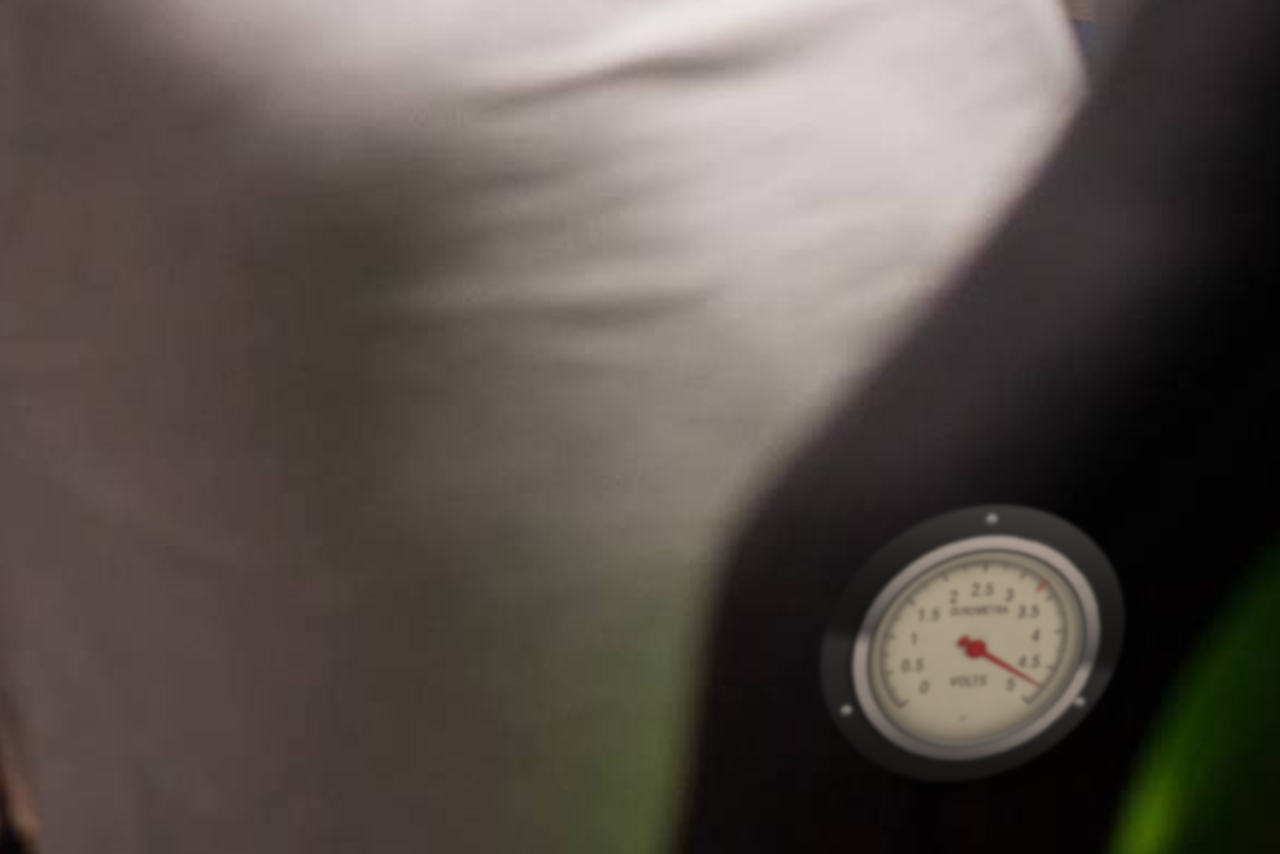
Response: 4.75
